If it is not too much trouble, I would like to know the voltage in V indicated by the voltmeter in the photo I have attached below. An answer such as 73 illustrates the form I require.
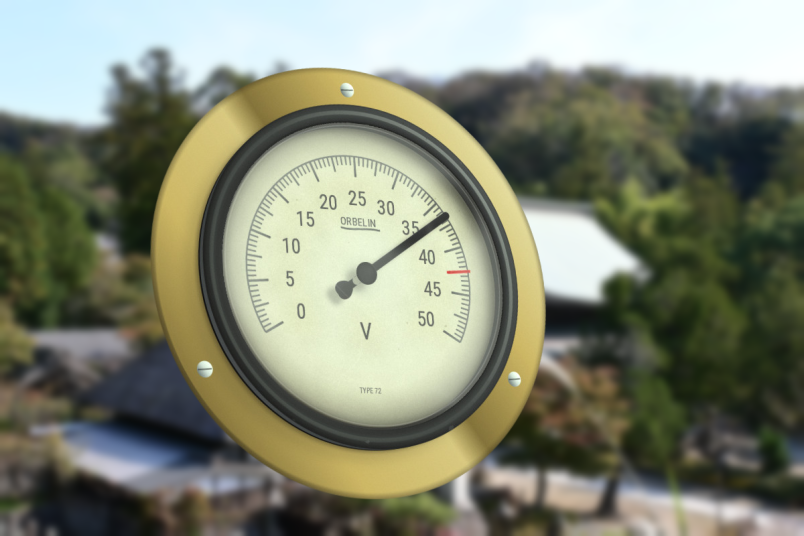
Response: 36.5
